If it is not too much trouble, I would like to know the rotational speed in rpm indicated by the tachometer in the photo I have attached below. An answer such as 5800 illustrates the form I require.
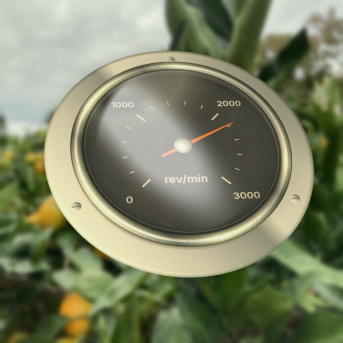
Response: 2200
